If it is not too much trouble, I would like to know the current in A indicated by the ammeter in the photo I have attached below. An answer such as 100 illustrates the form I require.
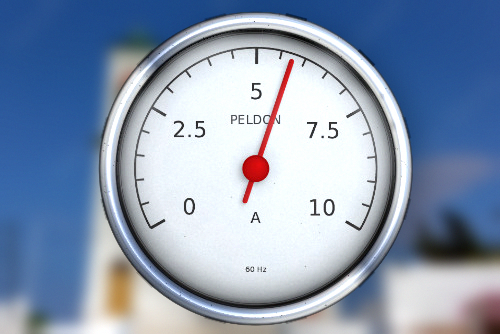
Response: 5.75
